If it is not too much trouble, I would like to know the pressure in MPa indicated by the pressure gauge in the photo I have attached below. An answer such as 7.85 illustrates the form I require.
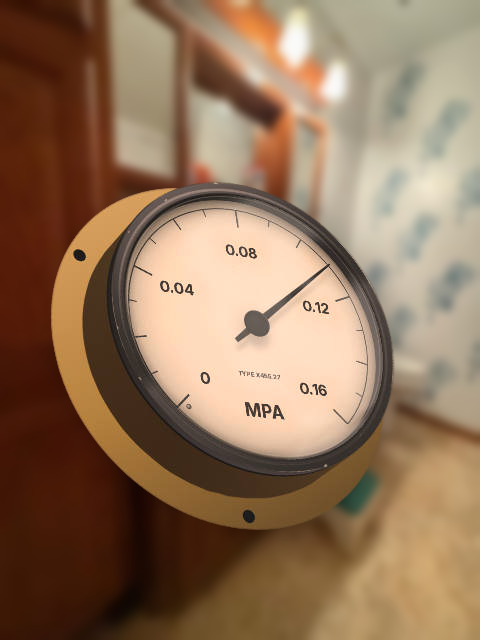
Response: 0.11
